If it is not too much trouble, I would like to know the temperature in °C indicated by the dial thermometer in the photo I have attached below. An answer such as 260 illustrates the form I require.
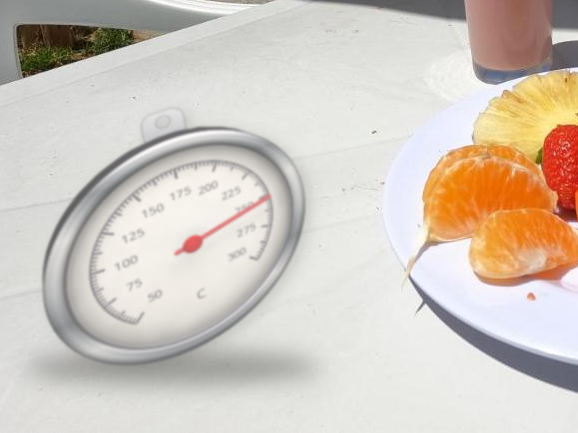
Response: 250
